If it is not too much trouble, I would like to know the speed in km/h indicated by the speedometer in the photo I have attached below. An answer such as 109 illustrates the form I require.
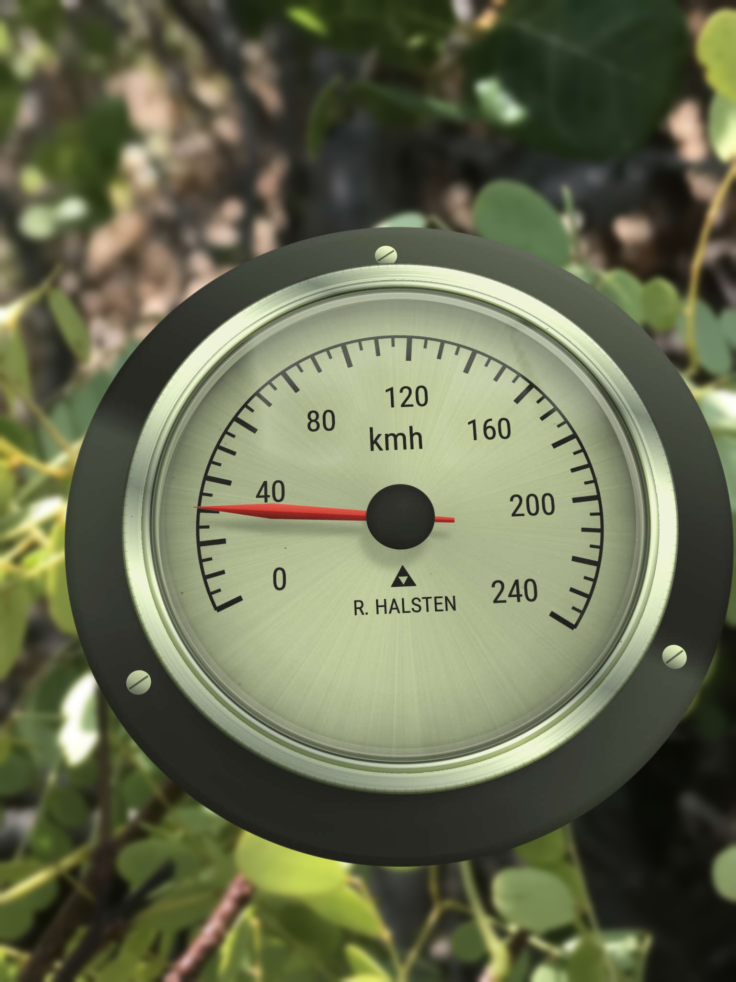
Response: 30
